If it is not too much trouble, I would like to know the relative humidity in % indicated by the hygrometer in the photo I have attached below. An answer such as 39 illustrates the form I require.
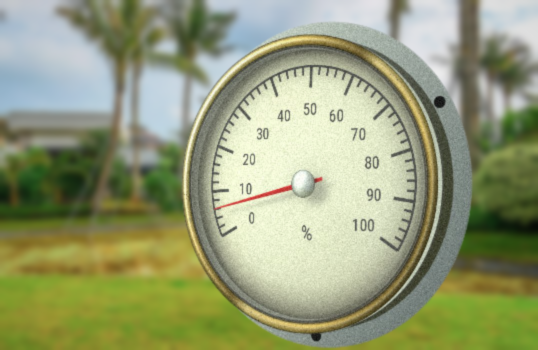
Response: 6
